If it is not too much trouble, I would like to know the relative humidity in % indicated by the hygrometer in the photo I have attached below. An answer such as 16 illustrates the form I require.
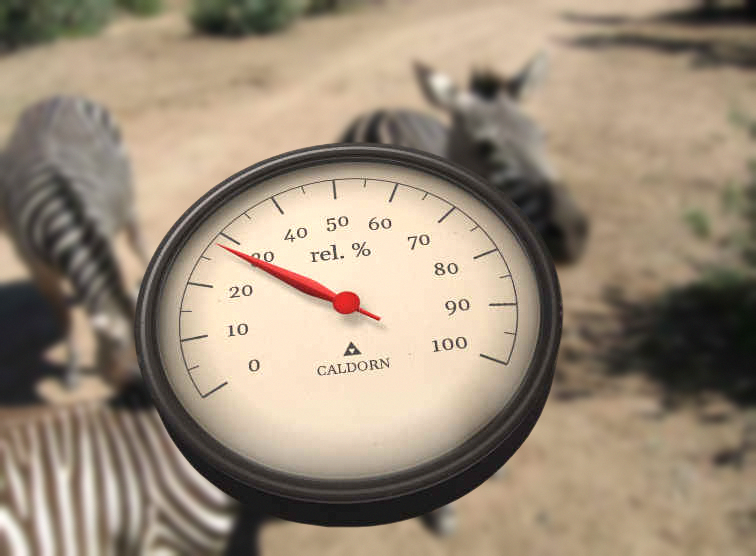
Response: 27.5
